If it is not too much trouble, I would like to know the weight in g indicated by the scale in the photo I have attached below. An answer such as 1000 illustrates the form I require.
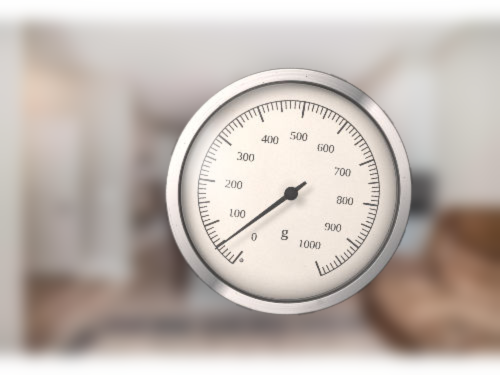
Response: 50
